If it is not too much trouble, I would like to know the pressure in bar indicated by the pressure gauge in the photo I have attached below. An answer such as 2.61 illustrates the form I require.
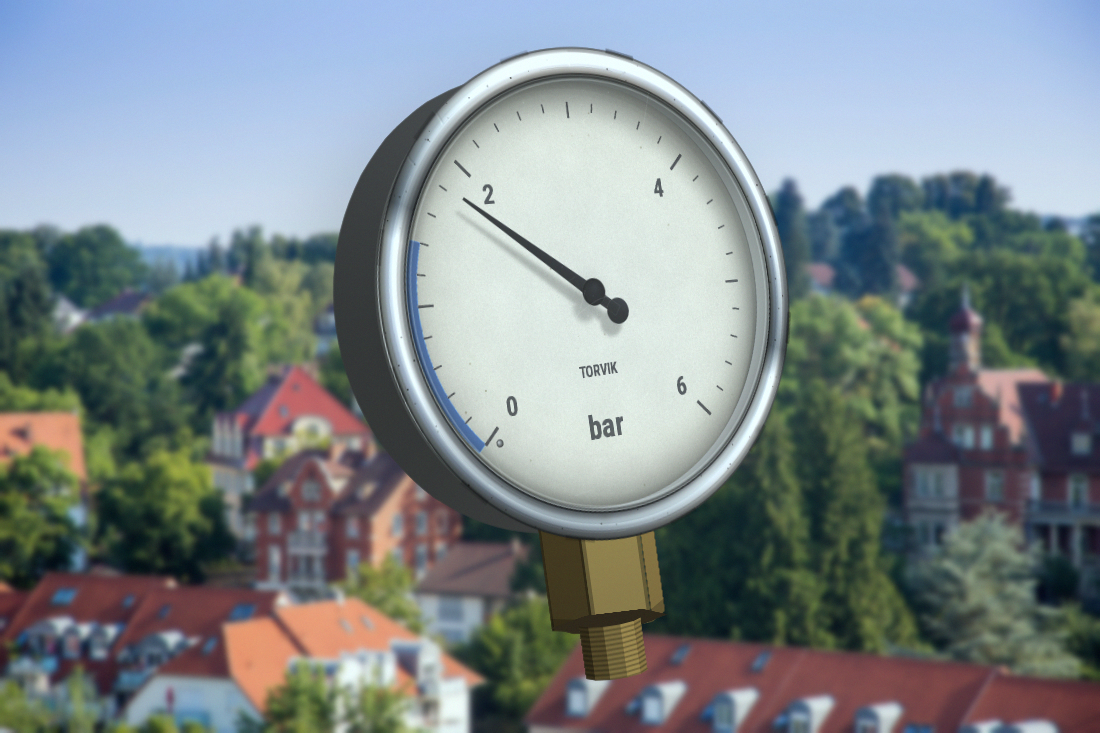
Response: 1.8
